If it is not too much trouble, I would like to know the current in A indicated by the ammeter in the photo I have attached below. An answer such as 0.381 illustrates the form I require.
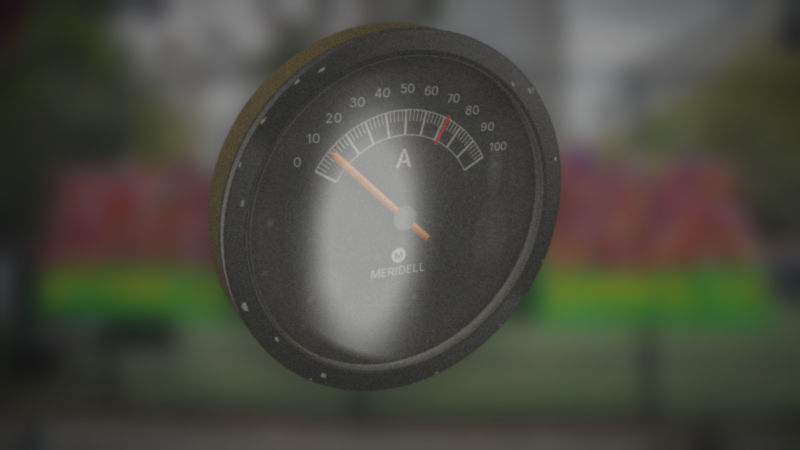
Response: 10
